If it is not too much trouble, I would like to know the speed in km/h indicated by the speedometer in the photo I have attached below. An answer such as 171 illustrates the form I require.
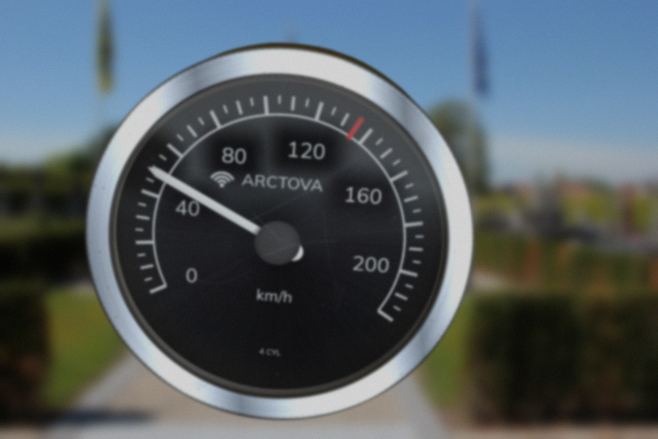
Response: 50
